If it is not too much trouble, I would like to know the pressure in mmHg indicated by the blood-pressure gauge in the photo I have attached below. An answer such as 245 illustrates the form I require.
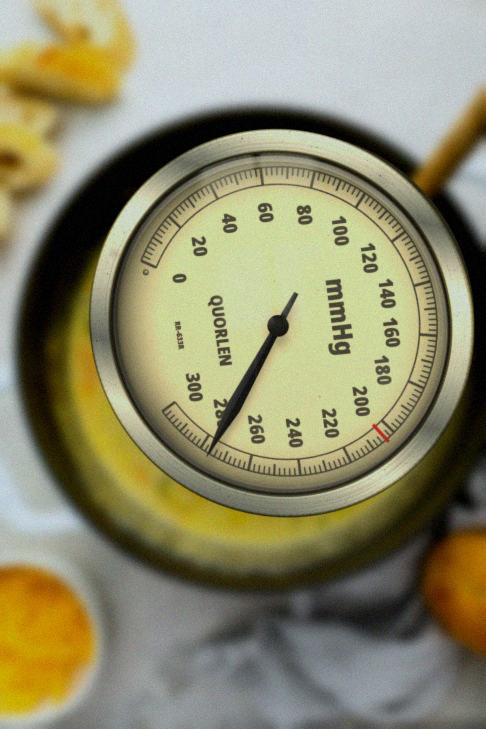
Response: 276
